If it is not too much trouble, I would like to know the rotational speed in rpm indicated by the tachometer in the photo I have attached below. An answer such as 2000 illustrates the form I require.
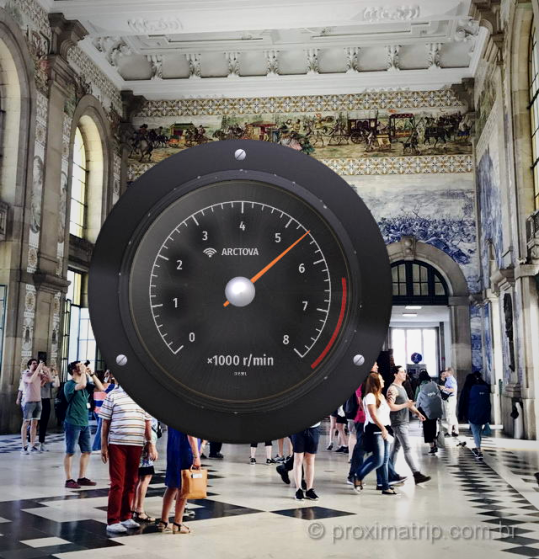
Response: 5400
